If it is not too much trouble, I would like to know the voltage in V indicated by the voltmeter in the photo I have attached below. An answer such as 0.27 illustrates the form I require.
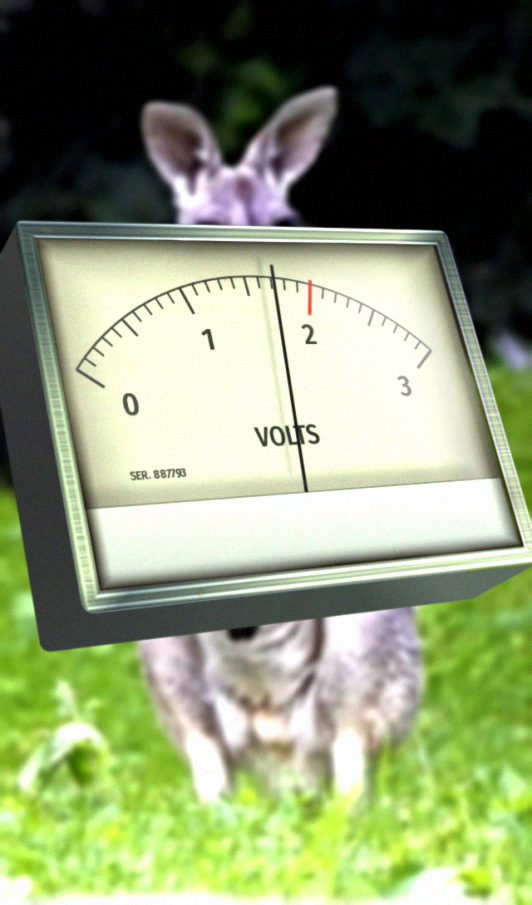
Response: 1.7
